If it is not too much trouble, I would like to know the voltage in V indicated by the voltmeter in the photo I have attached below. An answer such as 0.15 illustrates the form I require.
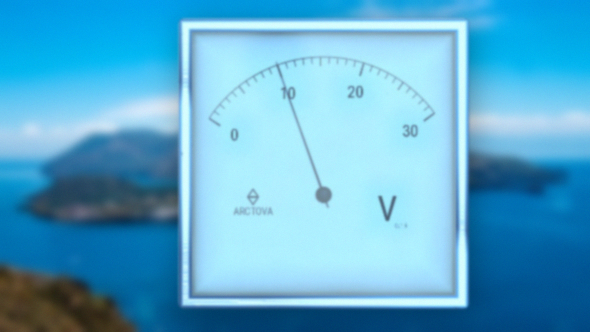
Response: 10
